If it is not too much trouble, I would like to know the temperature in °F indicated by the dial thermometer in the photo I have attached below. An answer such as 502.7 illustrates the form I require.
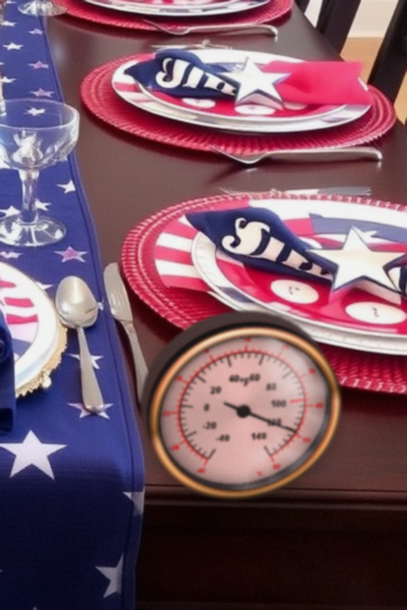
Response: 120
